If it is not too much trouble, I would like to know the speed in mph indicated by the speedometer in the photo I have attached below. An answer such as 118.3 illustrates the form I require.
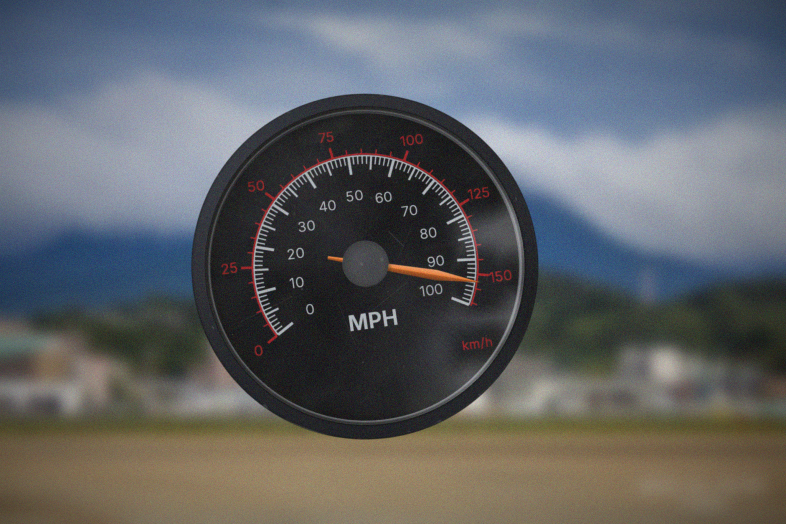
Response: 95
